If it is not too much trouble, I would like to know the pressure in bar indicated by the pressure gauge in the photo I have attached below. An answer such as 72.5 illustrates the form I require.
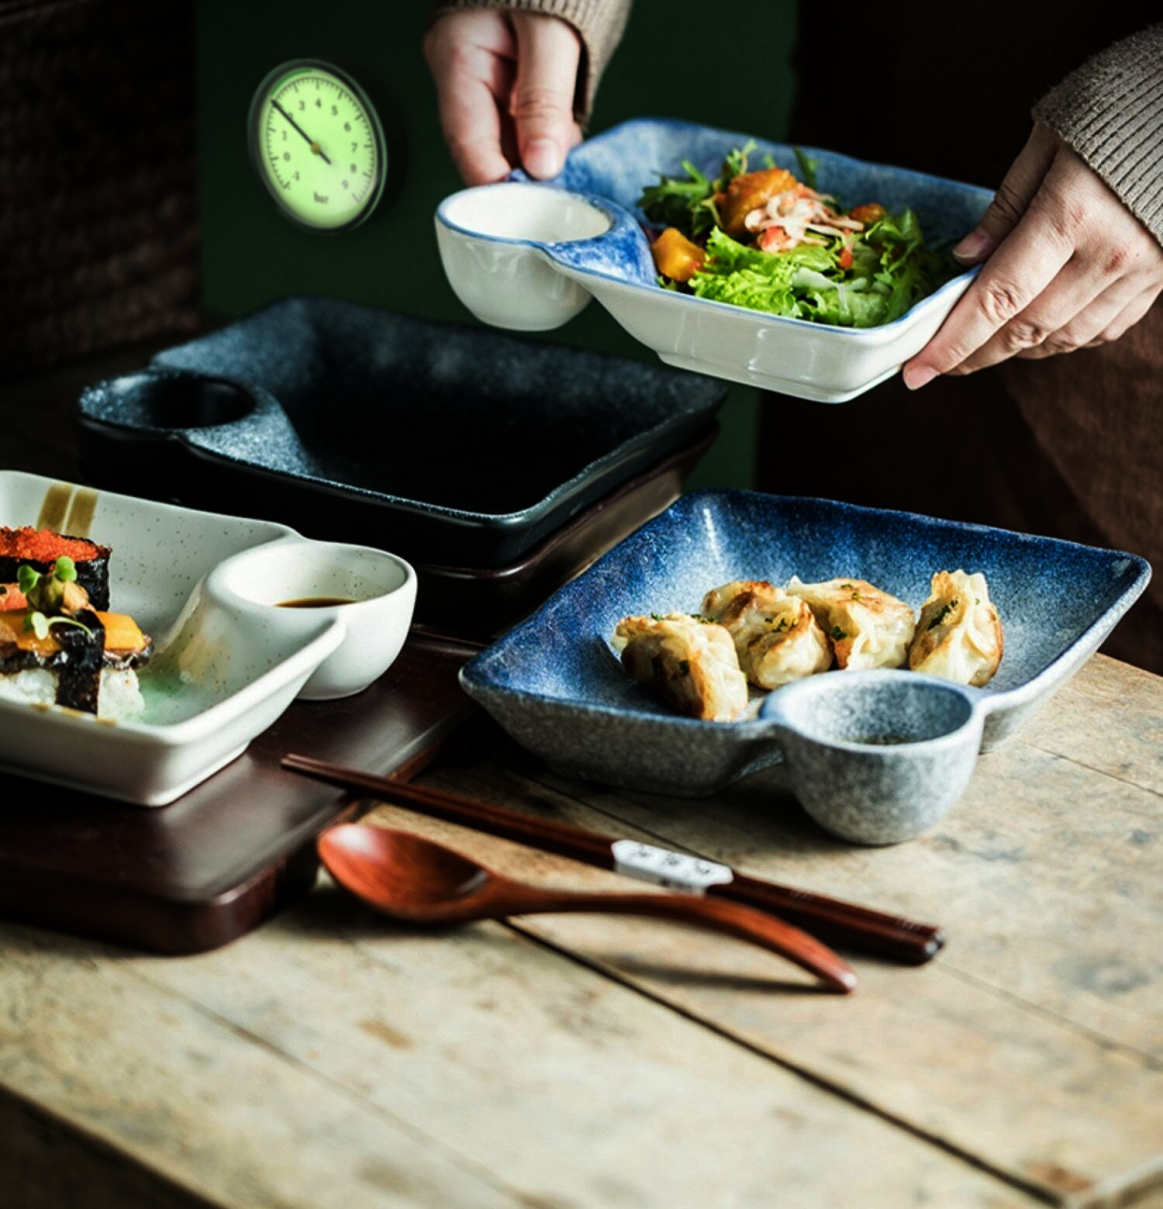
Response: 2
